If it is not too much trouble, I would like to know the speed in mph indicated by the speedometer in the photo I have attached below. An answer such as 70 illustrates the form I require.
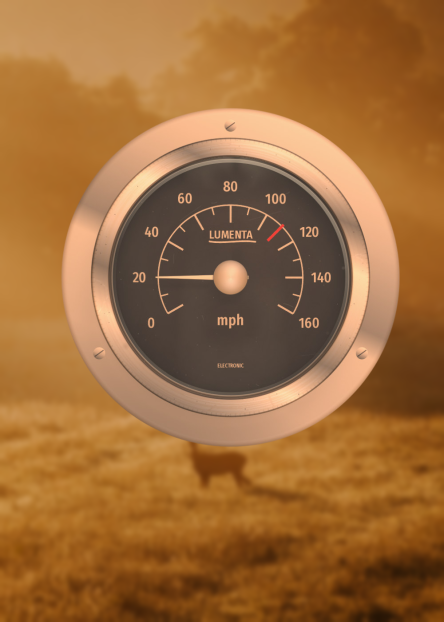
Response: 20
